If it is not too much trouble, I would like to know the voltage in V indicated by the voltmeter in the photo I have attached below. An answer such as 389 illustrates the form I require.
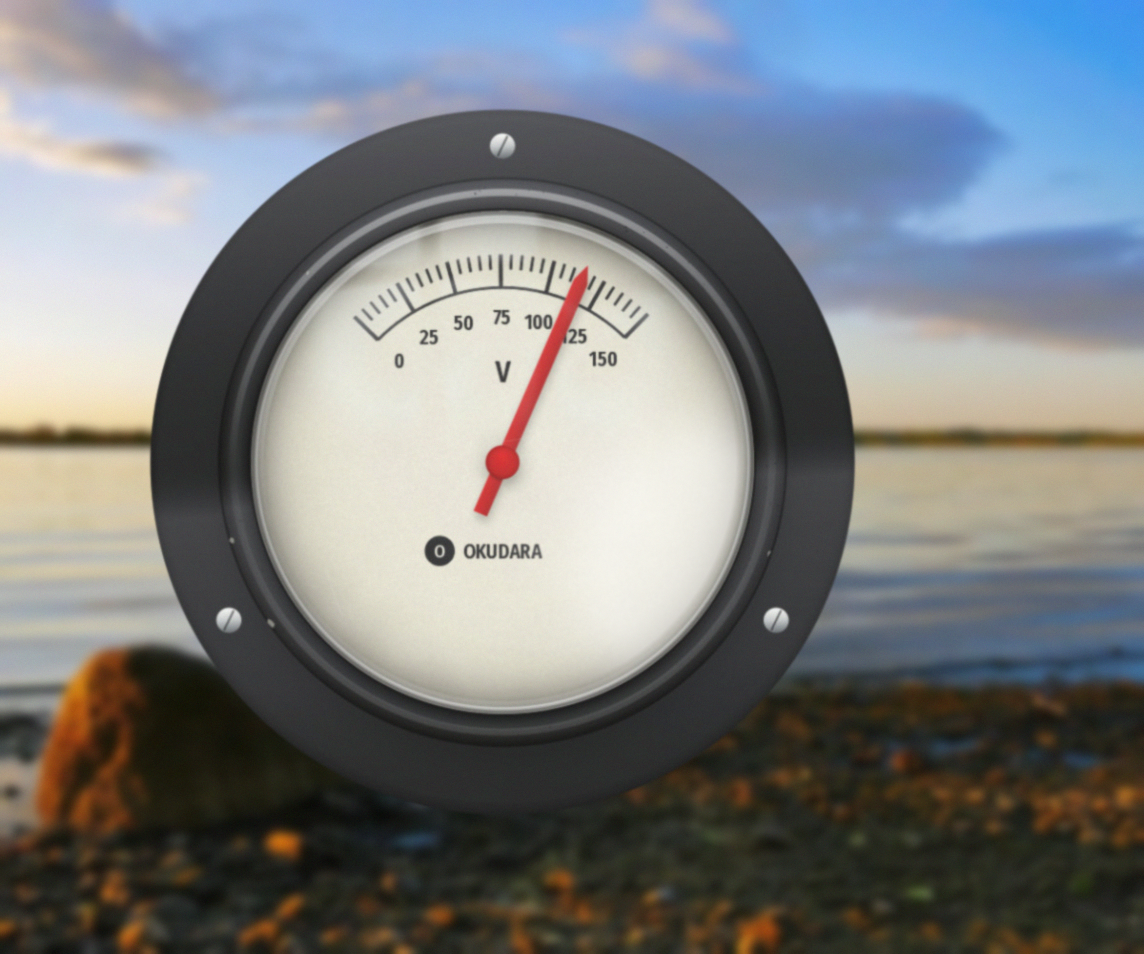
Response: 115
